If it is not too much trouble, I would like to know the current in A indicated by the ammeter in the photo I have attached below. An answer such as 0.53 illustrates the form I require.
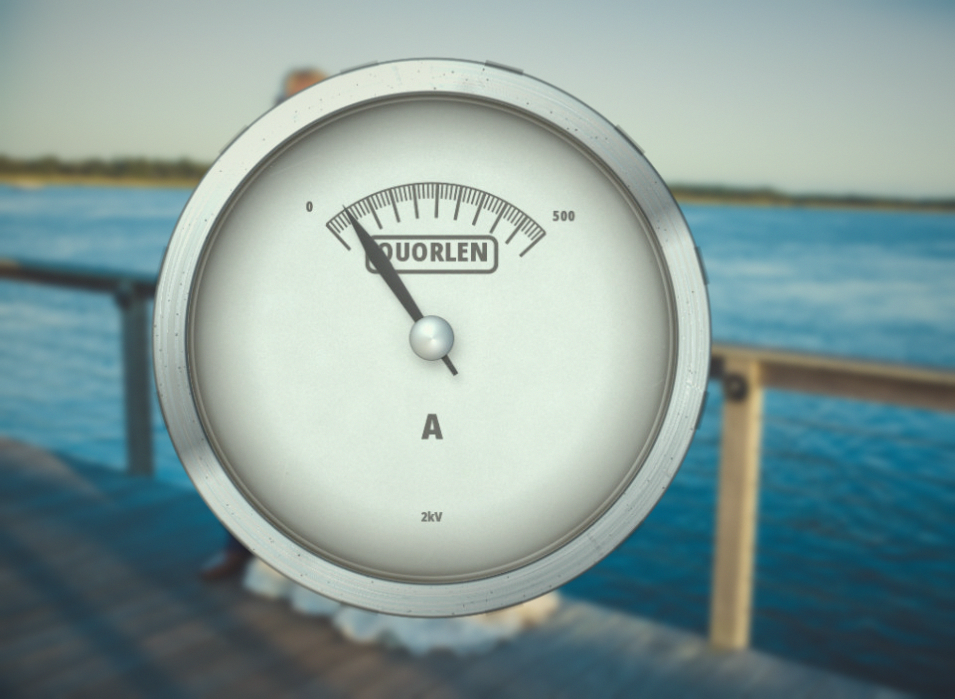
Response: 50
